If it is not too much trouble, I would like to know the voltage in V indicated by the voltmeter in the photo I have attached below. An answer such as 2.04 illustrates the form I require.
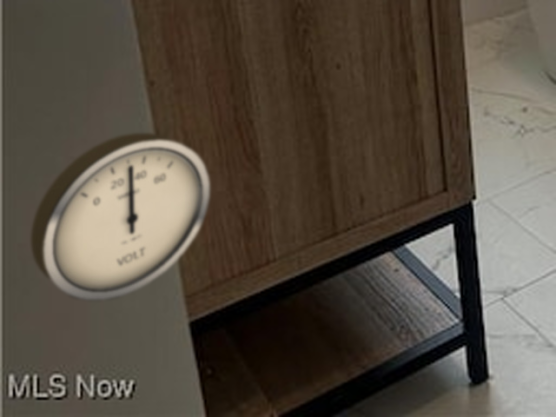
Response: 30
